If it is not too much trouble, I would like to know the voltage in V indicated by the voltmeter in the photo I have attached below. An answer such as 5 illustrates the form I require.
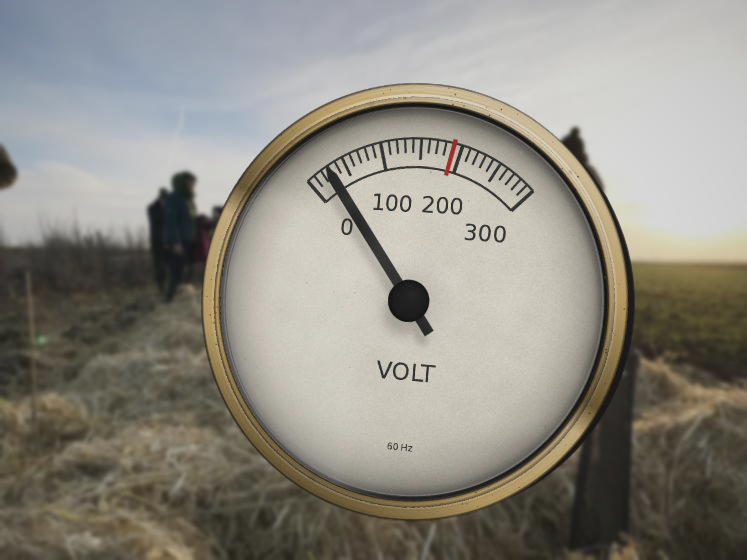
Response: 30
